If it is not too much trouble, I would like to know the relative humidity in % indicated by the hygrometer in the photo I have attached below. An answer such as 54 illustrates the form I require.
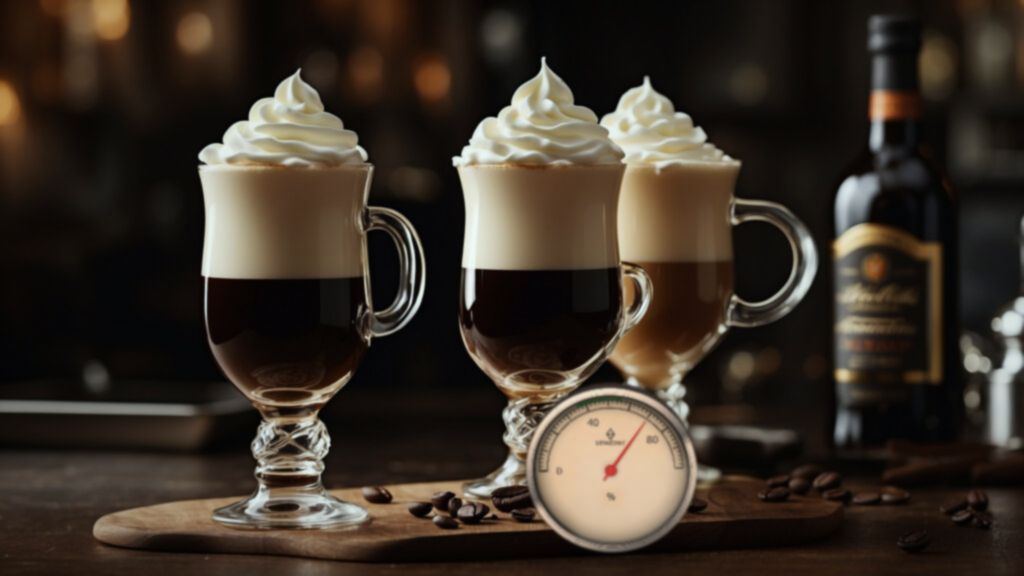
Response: 70
